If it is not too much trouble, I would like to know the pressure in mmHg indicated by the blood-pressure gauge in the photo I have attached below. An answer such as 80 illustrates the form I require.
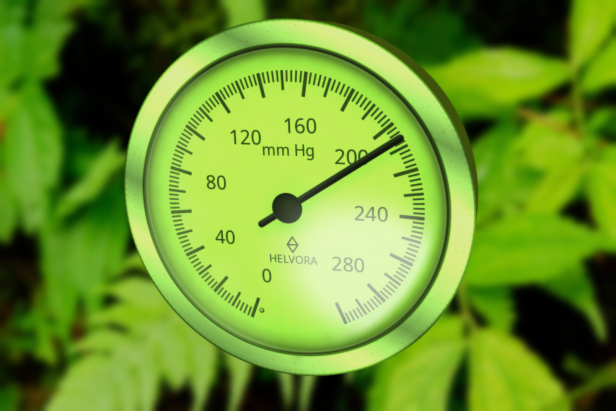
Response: 206
